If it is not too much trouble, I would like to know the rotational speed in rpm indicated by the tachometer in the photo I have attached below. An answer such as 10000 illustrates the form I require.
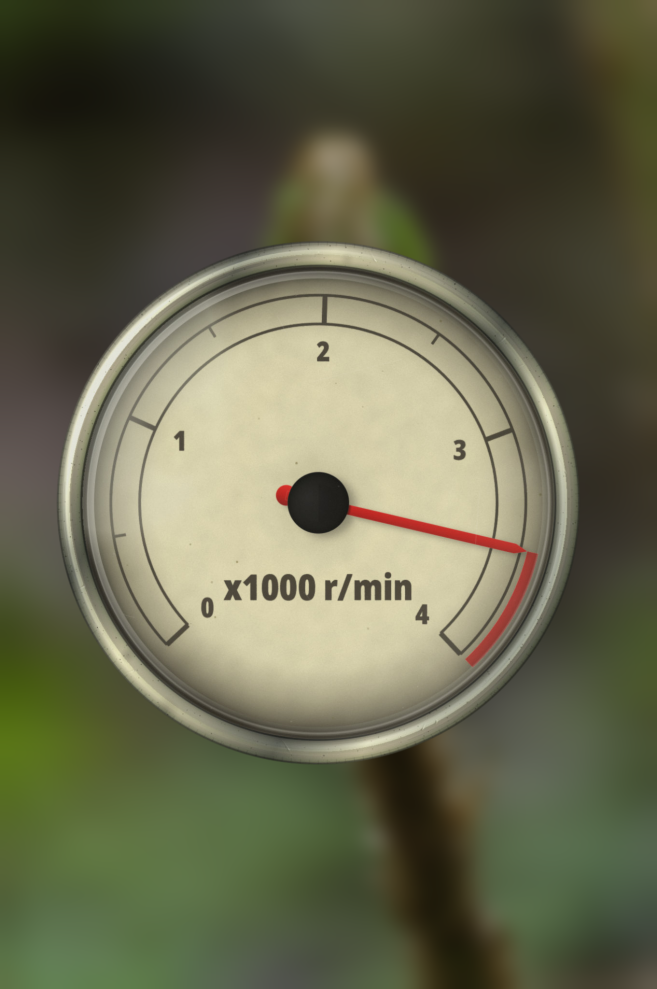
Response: 3500
